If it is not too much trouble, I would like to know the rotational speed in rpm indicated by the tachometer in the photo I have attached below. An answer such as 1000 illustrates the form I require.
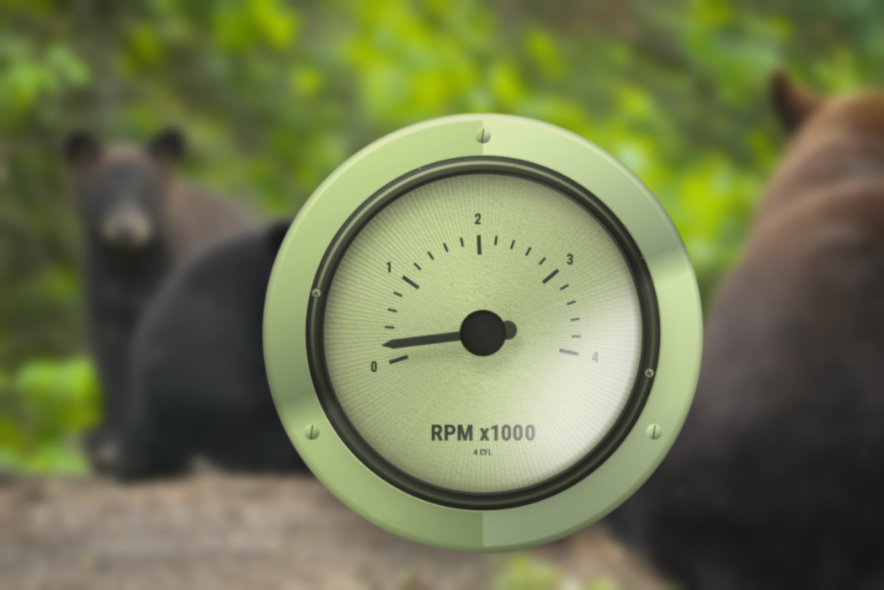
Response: 200
